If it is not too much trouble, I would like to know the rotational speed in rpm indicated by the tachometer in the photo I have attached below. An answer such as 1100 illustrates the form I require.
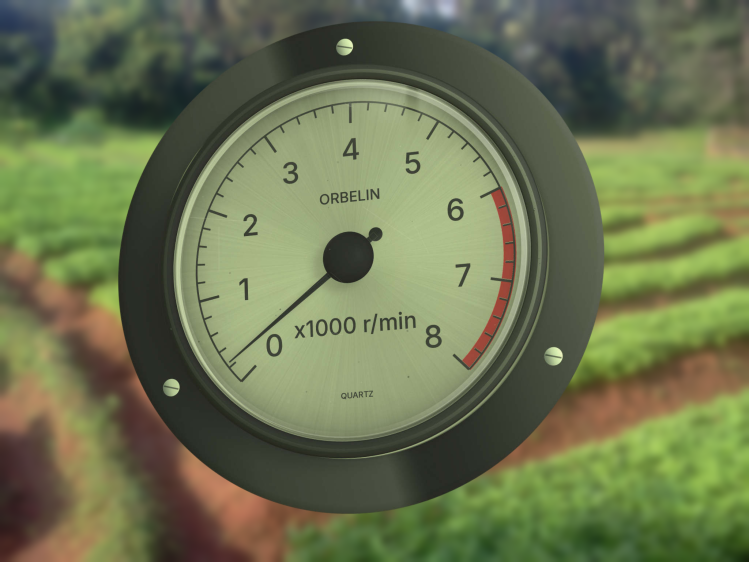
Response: 200
